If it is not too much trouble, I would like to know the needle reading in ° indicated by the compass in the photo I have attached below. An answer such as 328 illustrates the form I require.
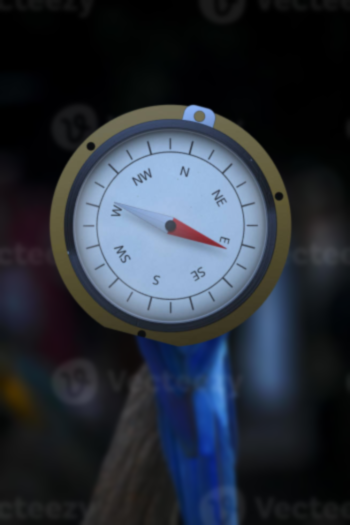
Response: 97.5
